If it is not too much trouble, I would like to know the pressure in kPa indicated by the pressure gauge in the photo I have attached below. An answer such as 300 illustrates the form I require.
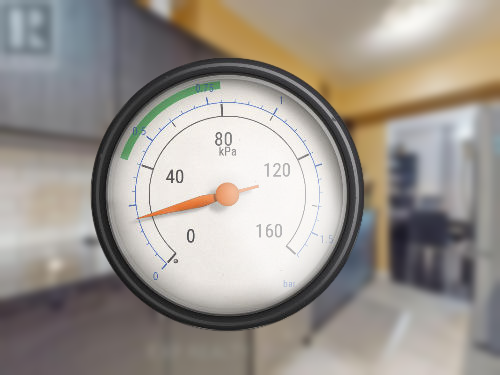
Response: 20
